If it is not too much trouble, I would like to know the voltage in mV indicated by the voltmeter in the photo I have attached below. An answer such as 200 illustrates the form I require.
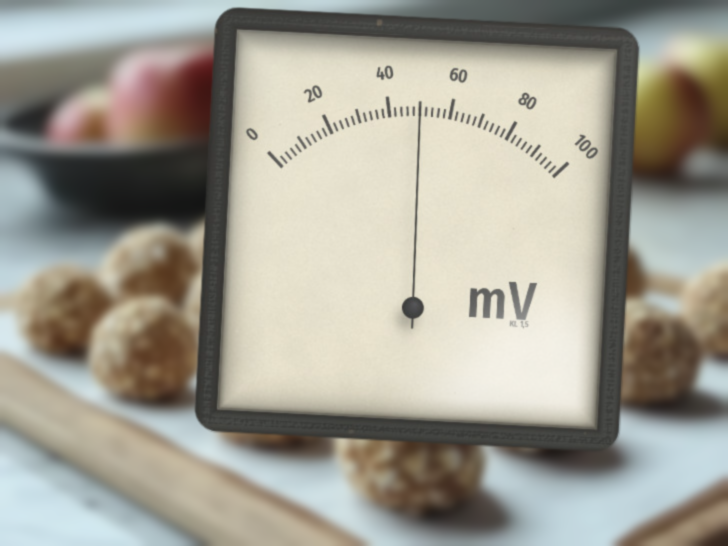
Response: 50
